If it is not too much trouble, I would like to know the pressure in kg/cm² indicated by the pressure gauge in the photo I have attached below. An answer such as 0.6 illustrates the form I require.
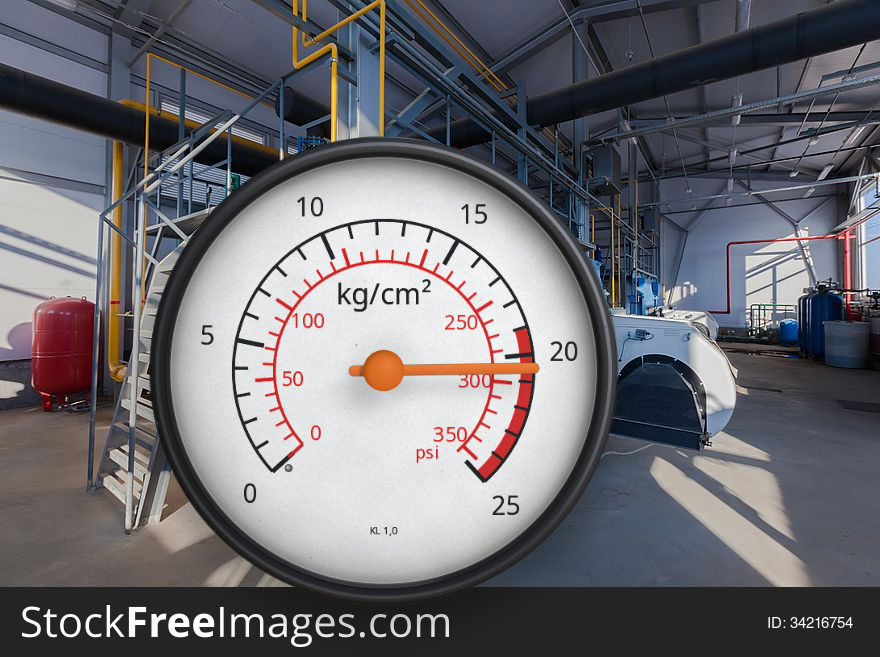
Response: 20.5
